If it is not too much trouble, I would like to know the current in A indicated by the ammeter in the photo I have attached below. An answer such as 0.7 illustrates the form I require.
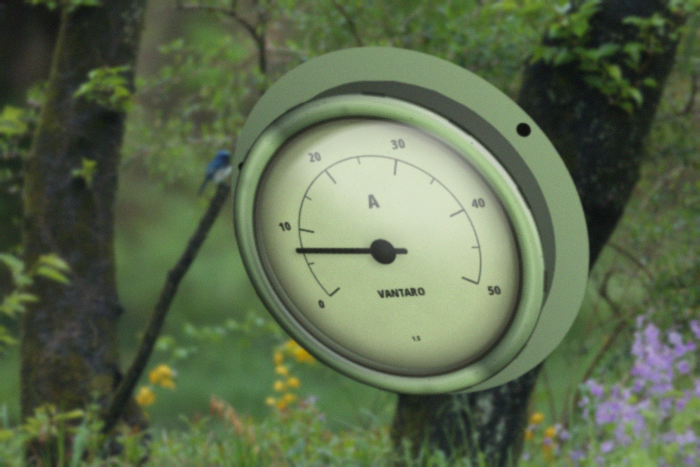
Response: 7.5
